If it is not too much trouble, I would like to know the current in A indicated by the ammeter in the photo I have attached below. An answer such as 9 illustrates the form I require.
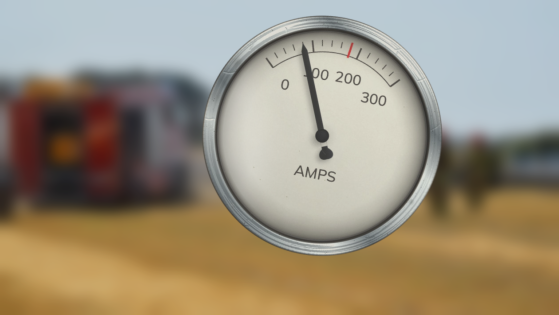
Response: 80
